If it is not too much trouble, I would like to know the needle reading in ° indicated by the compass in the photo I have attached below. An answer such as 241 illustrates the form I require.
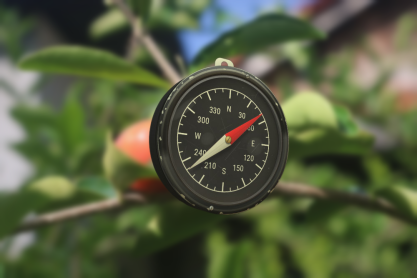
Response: 50
